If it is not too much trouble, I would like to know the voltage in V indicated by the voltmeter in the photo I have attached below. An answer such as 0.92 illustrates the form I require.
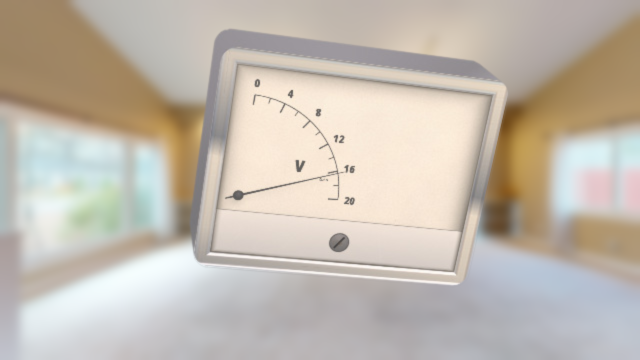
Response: 16
